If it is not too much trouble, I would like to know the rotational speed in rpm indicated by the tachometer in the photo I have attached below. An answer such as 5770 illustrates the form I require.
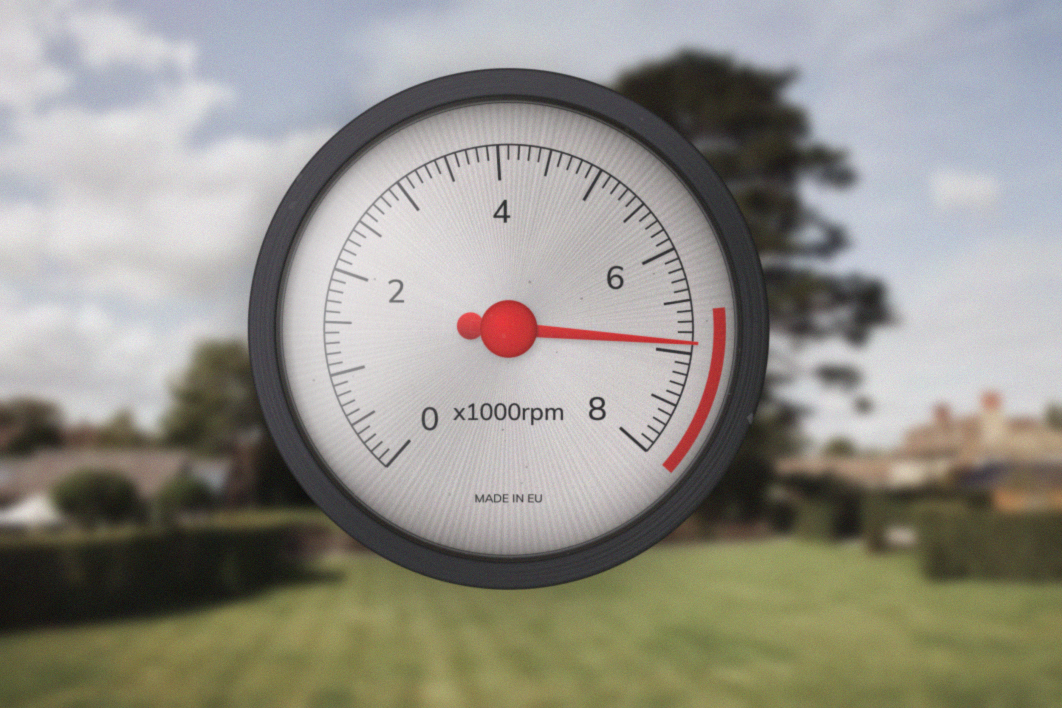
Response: 6900
